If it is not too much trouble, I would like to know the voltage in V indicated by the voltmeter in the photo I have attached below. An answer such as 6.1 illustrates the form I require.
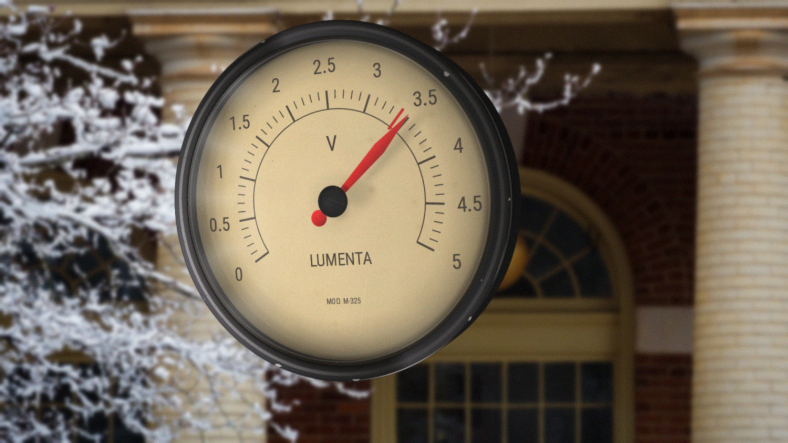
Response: 3.5
